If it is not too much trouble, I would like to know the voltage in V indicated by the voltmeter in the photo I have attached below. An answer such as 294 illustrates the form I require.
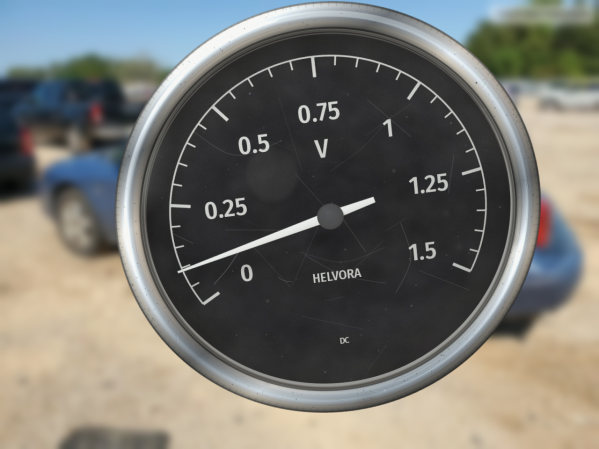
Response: 0.1
